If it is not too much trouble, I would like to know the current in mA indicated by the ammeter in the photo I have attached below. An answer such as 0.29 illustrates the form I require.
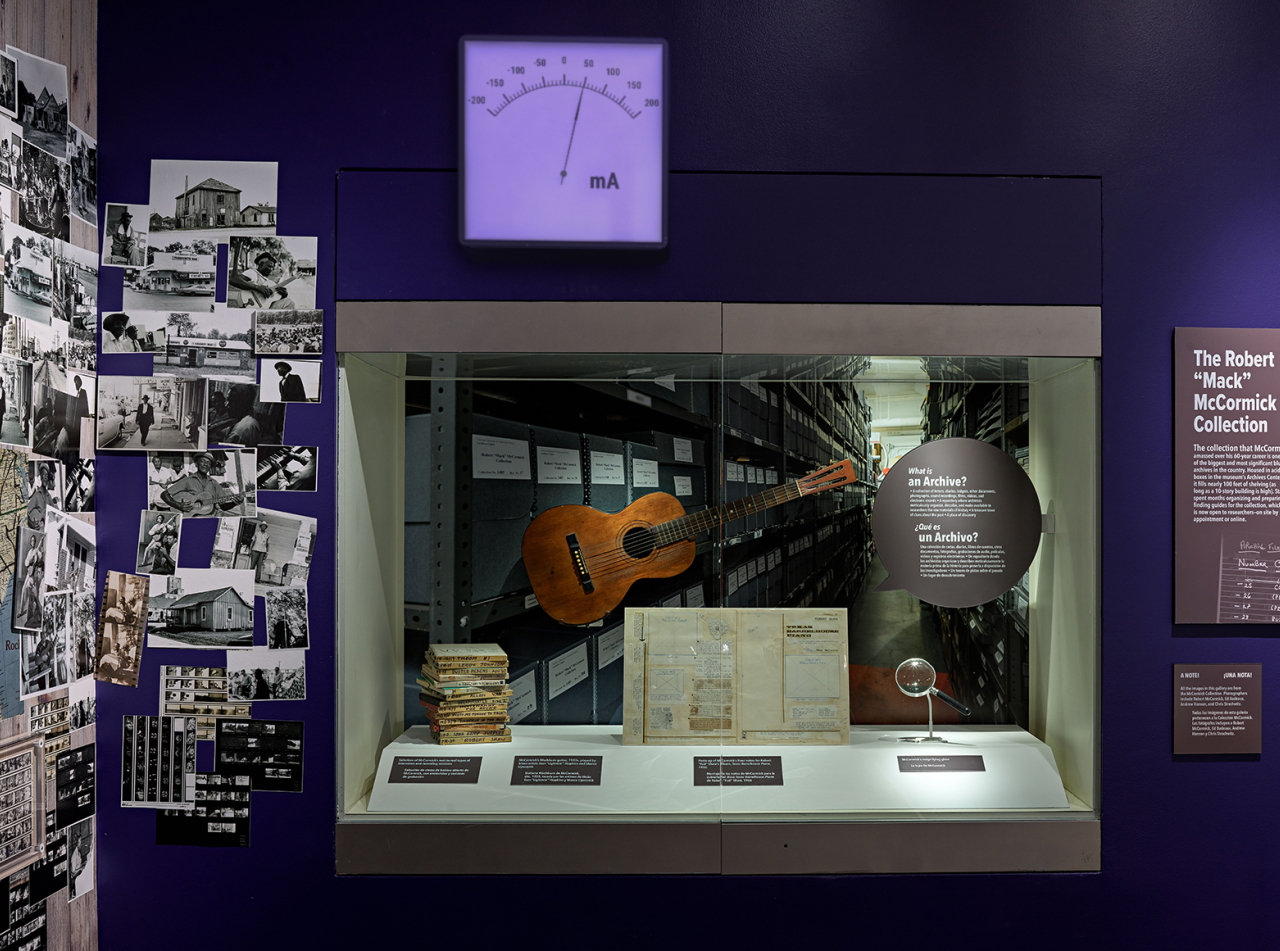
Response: 50
